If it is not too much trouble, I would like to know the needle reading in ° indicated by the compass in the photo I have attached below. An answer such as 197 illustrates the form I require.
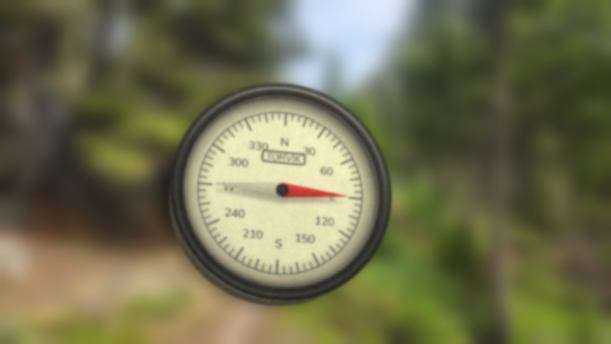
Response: 90
